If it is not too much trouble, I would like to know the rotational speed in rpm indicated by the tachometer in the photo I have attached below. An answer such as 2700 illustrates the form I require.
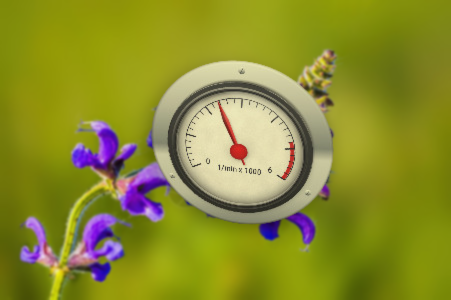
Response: 2400
